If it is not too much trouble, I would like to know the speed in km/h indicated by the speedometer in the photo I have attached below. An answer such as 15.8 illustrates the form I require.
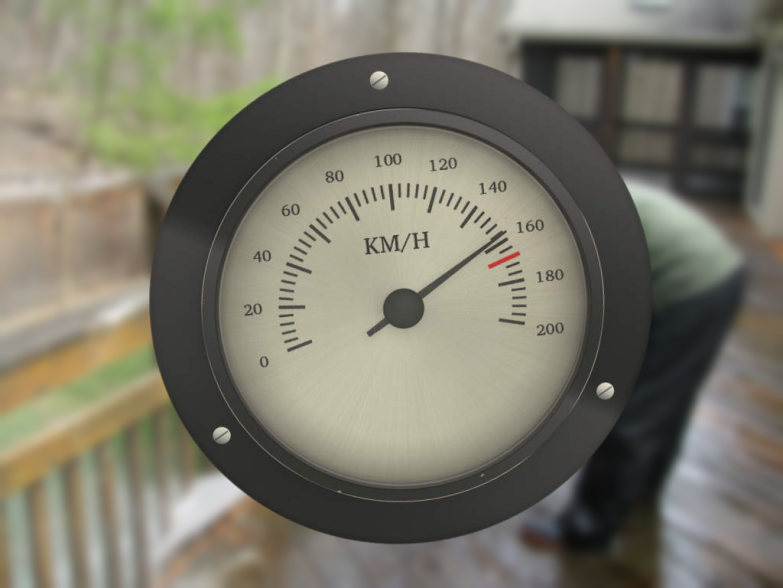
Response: 156
